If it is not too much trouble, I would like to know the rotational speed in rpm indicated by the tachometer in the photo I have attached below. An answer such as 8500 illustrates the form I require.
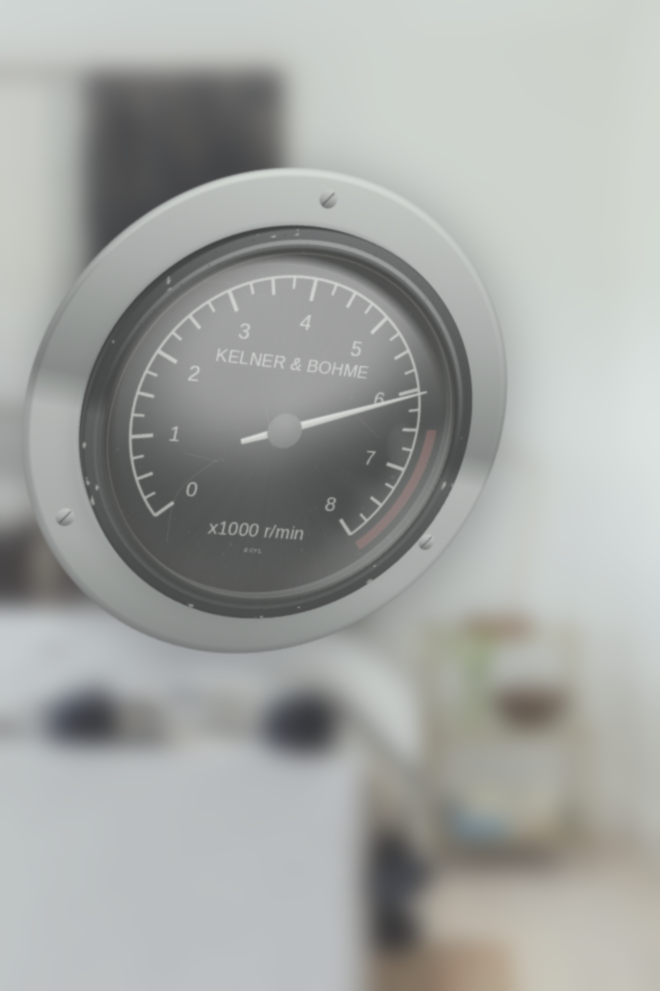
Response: 6000
